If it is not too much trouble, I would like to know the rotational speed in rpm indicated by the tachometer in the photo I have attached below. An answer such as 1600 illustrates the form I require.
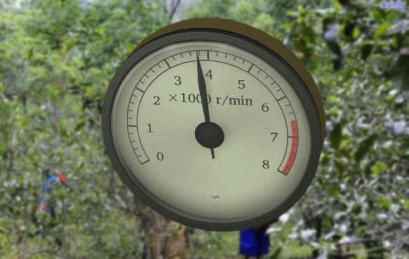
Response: 3800
